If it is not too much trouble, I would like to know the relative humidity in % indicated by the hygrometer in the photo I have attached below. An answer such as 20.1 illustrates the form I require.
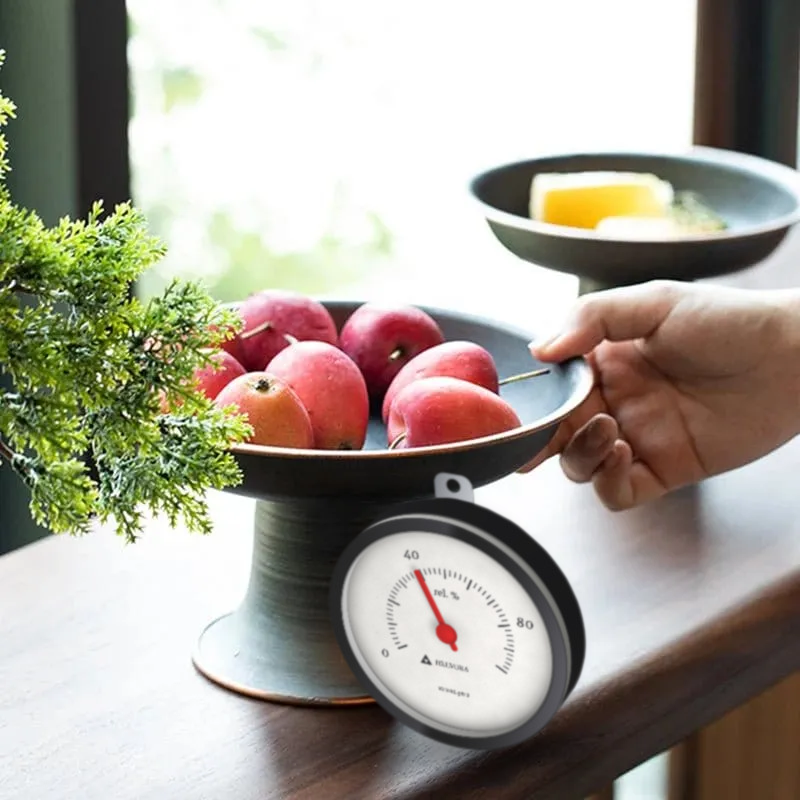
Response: 40
